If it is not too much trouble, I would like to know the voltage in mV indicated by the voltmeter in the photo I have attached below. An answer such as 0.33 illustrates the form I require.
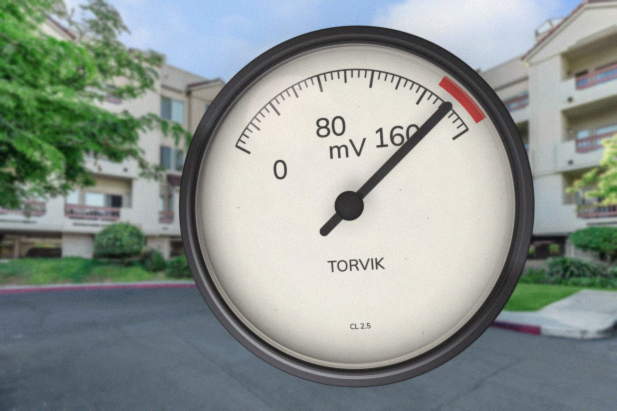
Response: 180
